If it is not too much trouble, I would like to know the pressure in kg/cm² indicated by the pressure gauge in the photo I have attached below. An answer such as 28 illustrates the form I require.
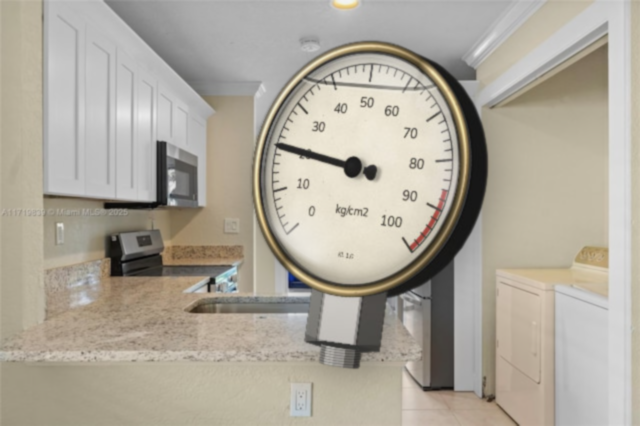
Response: 20
